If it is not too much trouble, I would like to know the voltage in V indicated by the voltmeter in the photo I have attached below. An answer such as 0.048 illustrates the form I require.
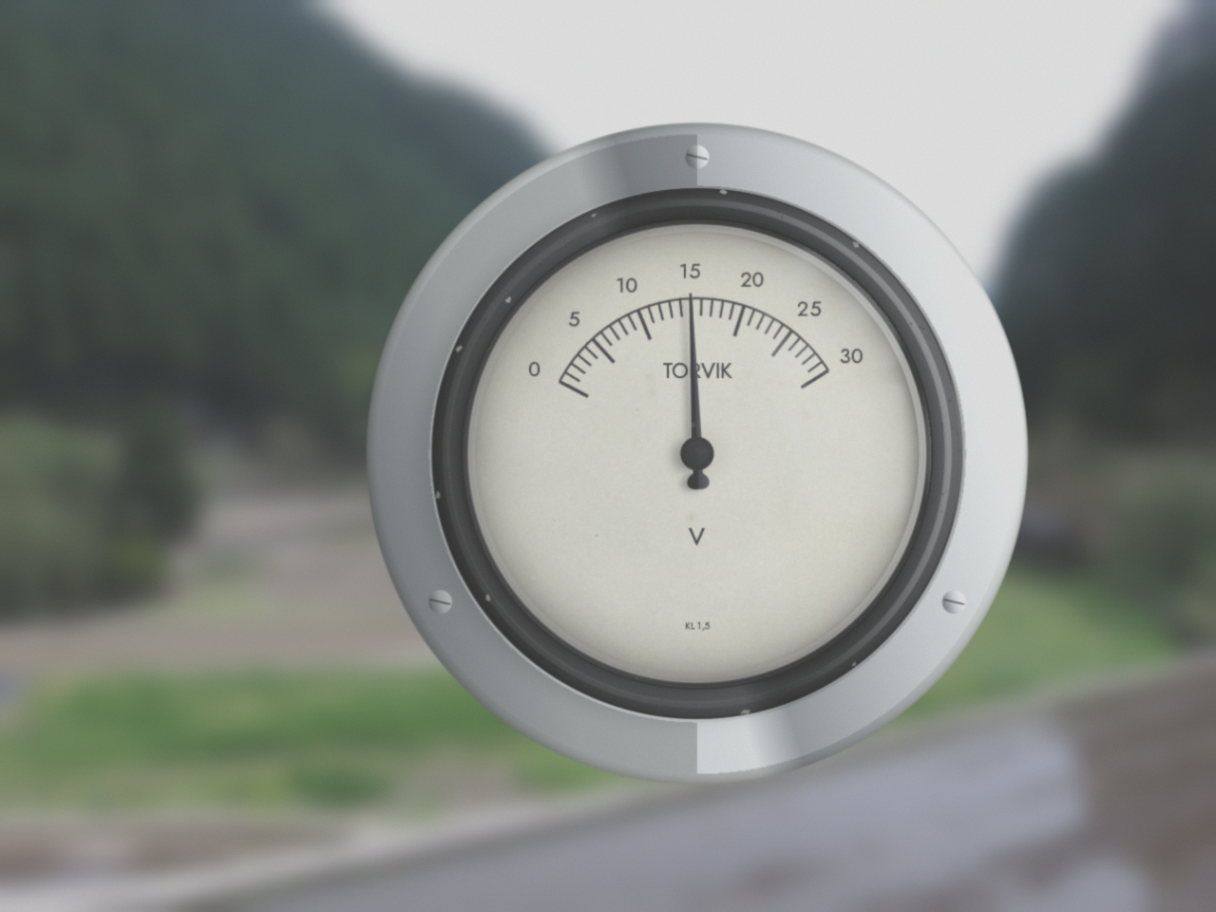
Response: 15
